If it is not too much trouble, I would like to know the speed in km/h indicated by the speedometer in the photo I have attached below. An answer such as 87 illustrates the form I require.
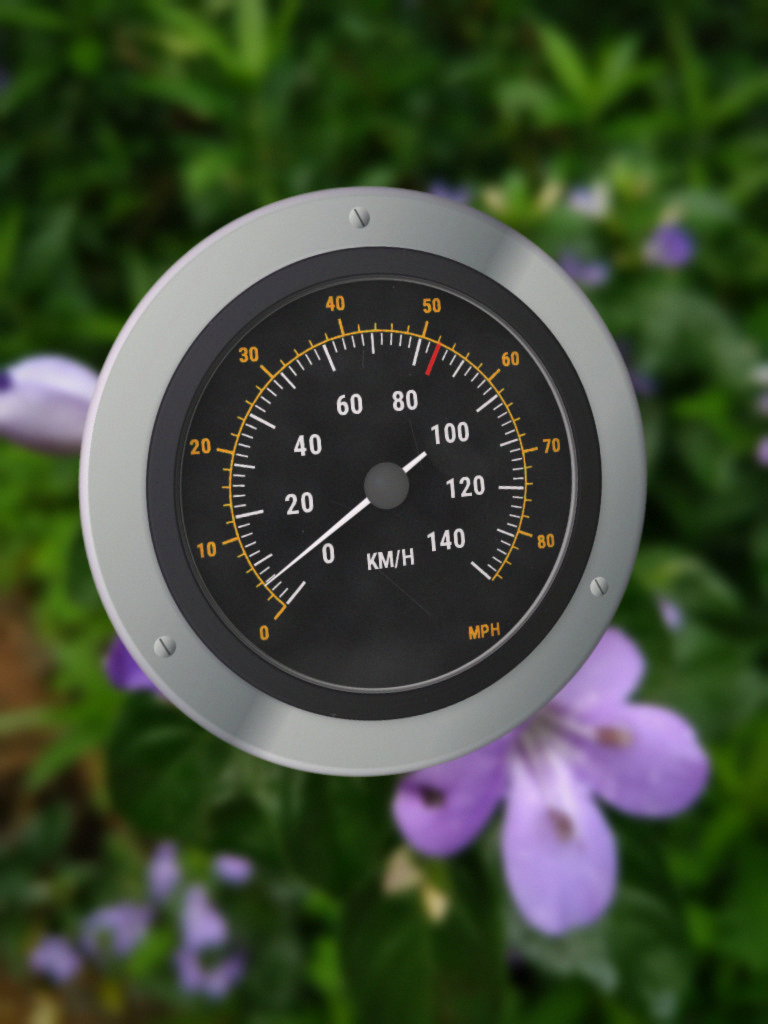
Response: 6
